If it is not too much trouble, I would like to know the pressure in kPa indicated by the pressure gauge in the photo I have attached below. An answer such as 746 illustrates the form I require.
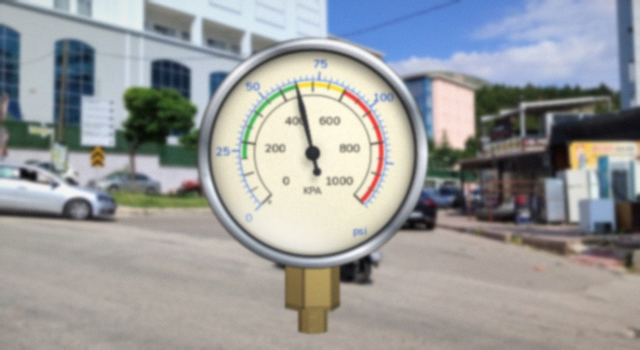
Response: 450
